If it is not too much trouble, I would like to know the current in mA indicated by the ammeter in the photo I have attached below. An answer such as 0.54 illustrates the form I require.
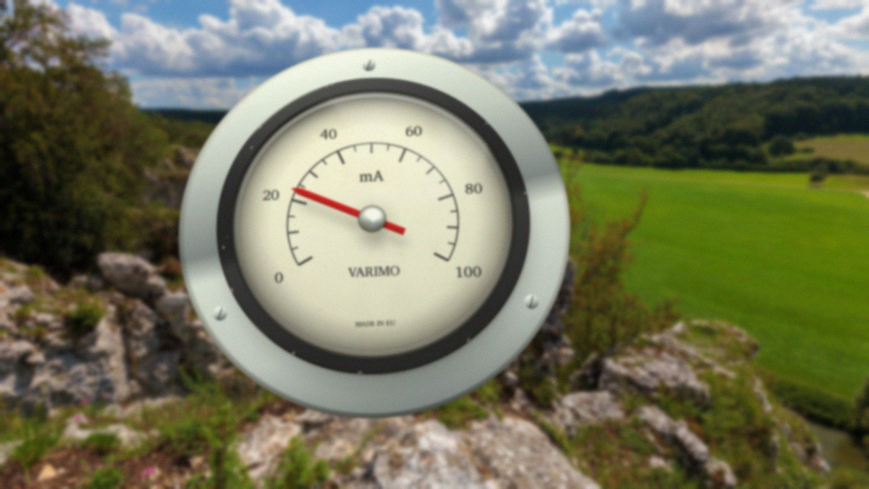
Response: 22.5
